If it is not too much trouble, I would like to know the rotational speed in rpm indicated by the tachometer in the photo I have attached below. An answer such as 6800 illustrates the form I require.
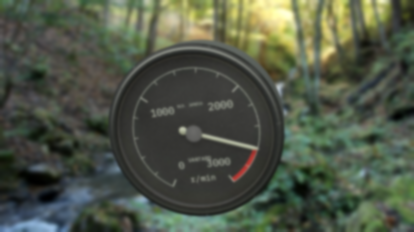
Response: 2600
